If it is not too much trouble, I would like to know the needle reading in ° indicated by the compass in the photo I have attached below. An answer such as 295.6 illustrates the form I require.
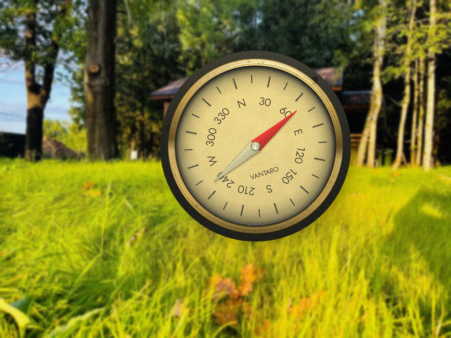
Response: 67.5
